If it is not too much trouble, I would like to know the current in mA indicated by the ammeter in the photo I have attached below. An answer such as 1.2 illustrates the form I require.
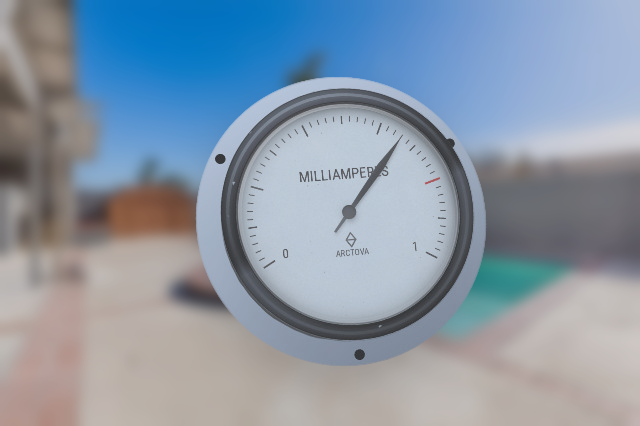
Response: 0.66
